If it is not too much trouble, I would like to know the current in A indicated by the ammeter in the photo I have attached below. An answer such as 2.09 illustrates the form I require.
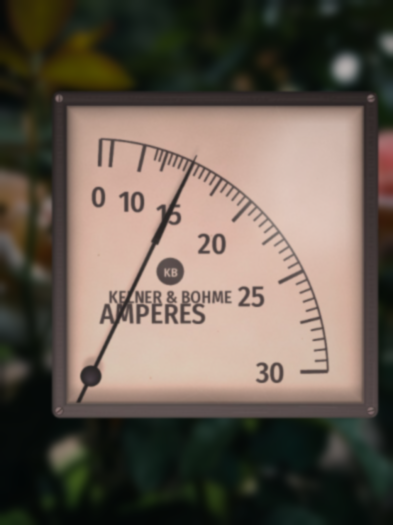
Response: 15
